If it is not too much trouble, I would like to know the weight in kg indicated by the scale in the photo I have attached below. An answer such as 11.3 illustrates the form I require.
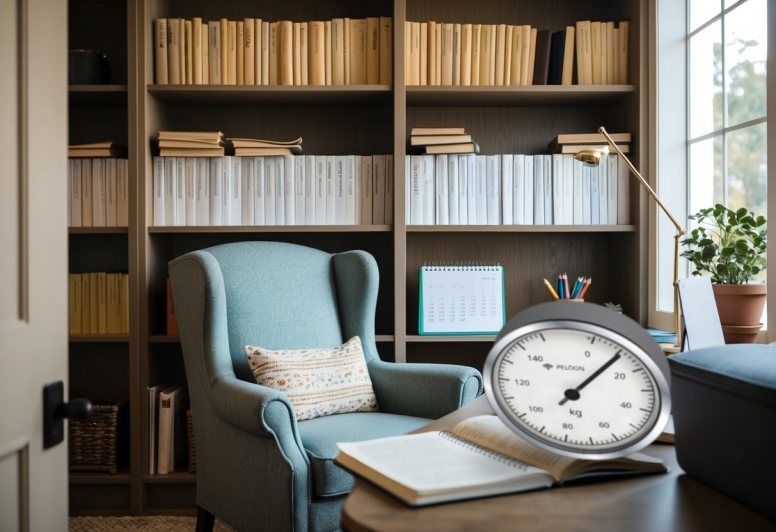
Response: 10
